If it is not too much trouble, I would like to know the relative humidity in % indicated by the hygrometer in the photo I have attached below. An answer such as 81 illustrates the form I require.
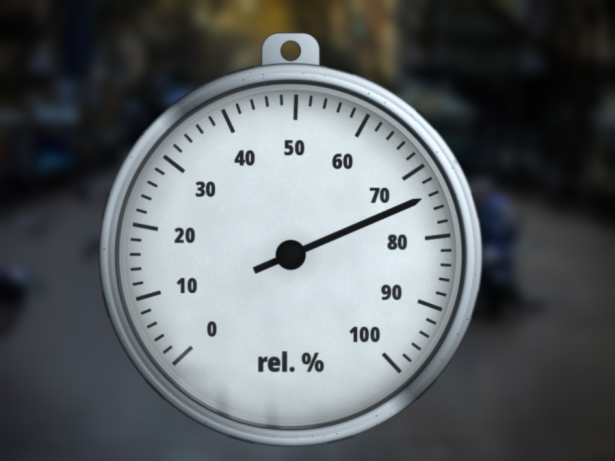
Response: 74
